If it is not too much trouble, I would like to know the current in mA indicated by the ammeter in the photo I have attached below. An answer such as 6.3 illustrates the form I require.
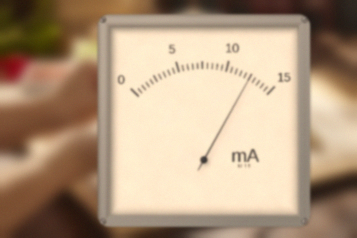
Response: 12.5
